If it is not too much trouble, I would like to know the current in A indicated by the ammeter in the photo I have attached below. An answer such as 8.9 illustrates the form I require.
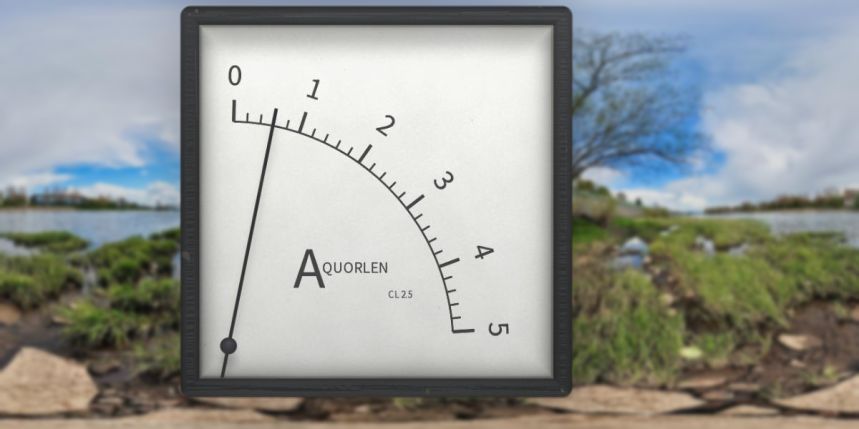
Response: 0.6
